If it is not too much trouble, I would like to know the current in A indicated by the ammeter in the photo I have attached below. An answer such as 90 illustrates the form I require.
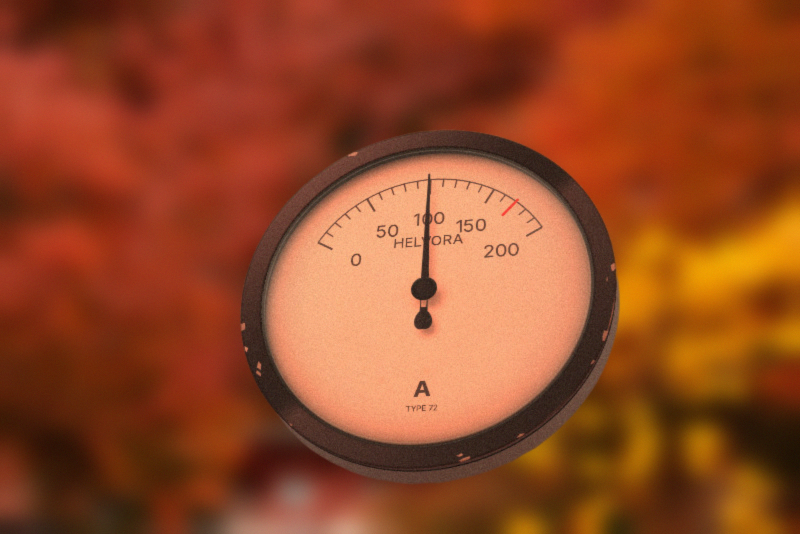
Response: 100
